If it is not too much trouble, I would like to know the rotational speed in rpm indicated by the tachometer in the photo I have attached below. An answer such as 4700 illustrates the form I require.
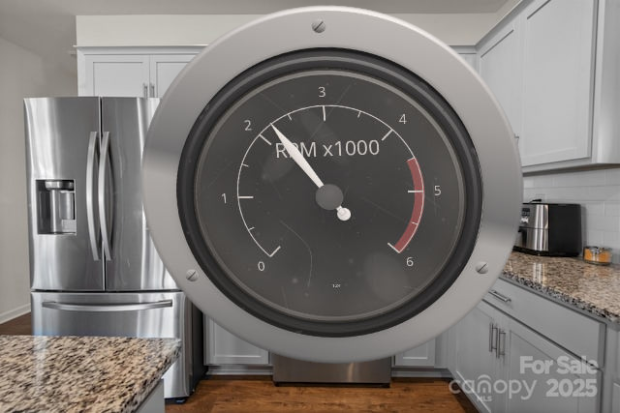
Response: 2250
